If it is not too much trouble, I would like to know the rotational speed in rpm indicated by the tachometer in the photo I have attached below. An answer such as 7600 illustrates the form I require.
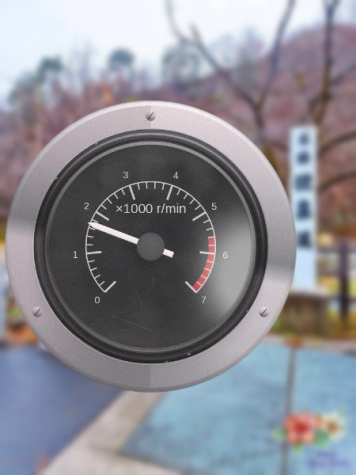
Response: 1700
